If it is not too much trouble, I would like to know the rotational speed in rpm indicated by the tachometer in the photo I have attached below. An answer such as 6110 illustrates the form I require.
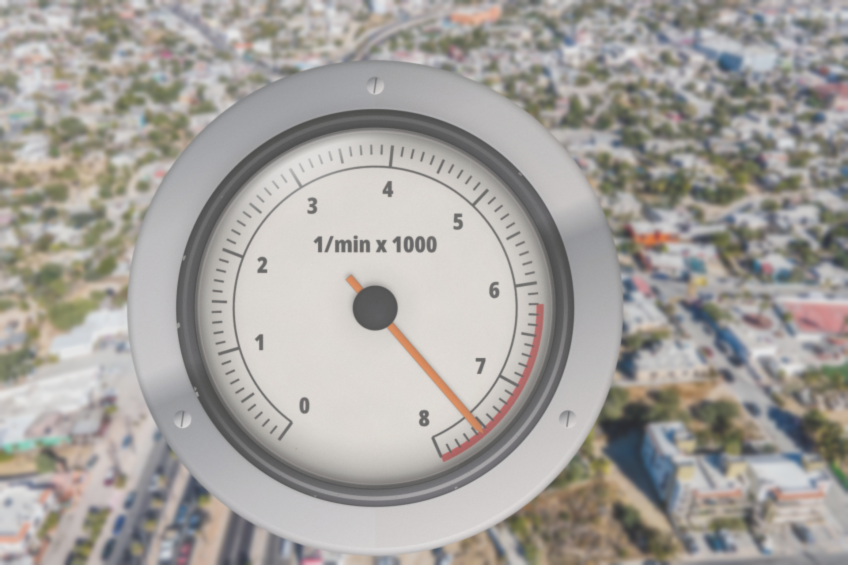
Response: 7550
